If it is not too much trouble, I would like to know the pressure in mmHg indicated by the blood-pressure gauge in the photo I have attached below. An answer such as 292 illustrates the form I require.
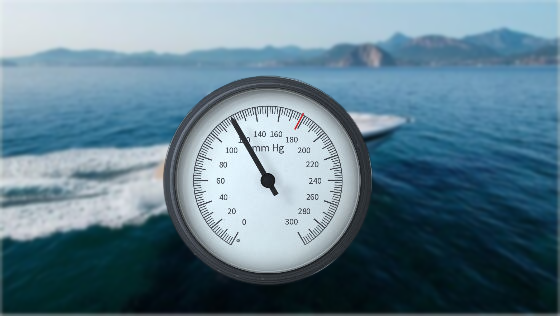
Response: 120
